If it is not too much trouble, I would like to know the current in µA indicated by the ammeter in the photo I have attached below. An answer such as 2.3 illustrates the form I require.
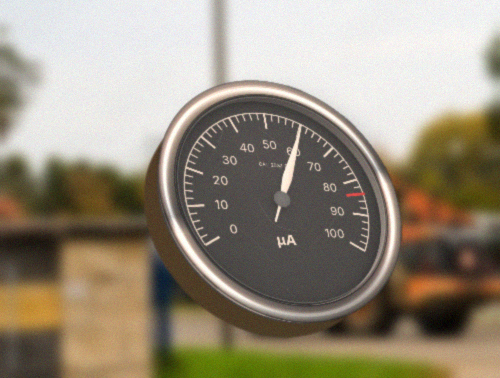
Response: 60
